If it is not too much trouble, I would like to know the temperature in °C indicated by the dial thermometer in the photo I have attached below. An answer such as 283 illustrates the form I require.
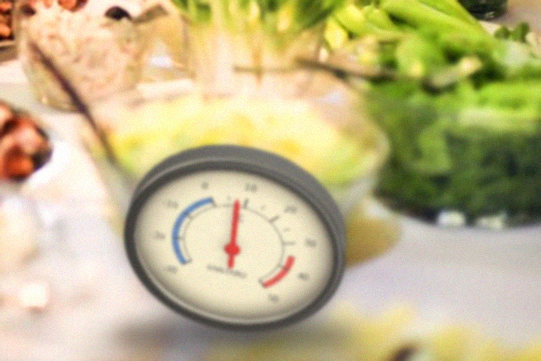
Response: 7.5
